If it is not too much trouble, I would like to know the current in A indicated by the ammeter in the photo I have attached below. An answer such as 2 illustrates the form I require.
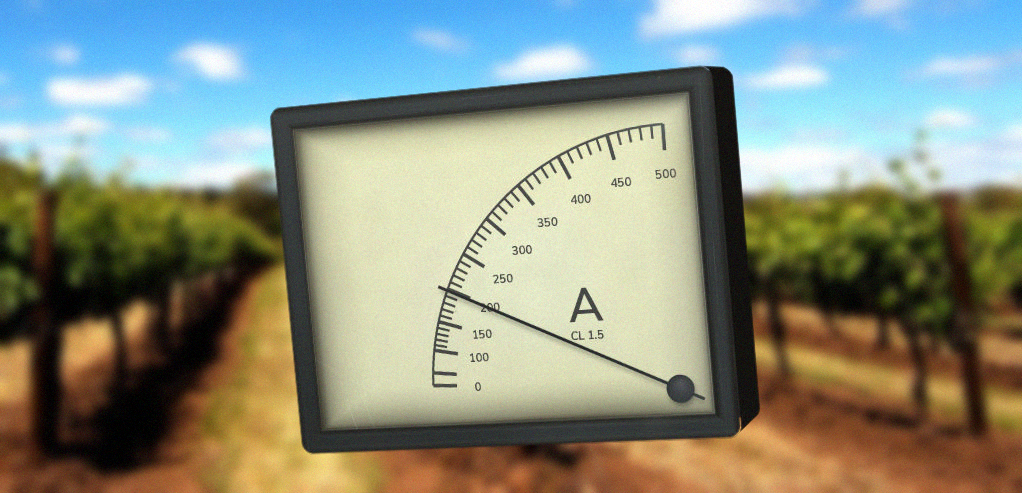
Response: 200
